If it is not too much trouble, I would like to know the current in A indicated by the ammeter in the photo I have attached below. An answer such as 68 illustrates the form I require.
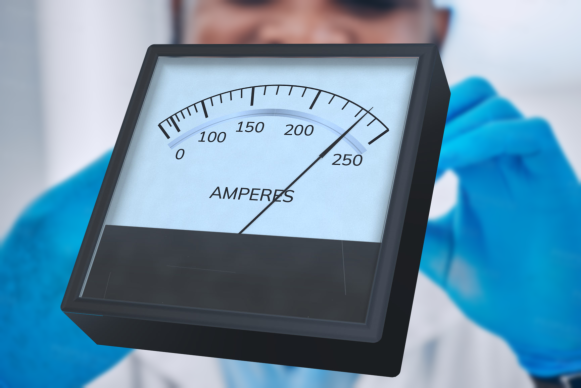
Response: 235
